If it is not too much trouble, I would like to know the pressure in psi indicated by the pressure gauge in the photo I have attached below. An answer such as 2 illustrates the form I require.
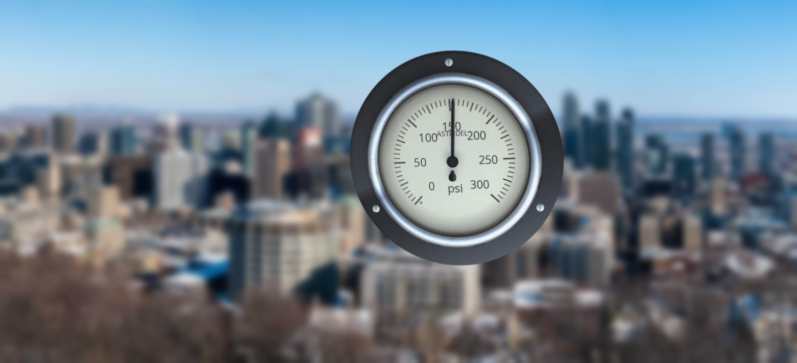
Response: 155
